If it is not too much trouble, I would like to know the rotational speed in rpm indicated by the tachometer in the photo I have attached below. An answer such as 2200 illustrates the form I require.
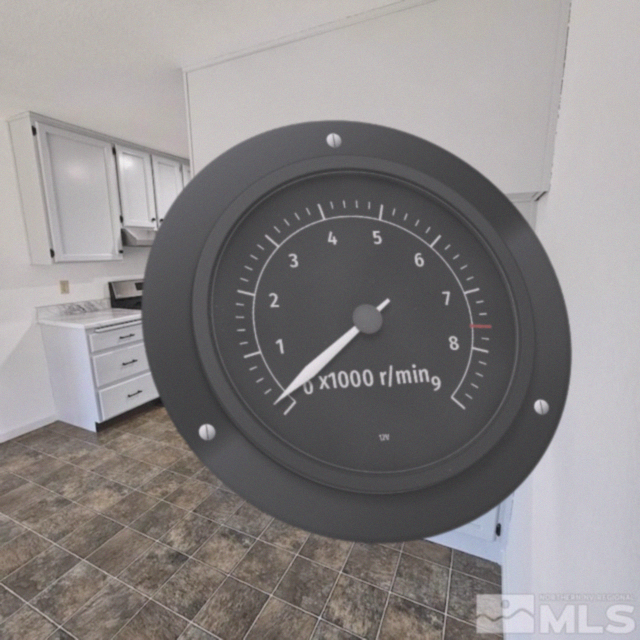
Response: 200
